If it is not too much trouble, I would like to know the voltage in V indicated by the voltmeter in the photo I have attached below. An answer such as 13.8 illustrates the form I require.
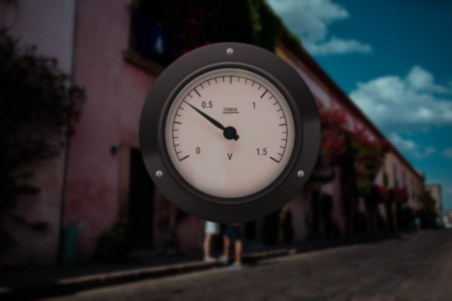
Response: 0.4
